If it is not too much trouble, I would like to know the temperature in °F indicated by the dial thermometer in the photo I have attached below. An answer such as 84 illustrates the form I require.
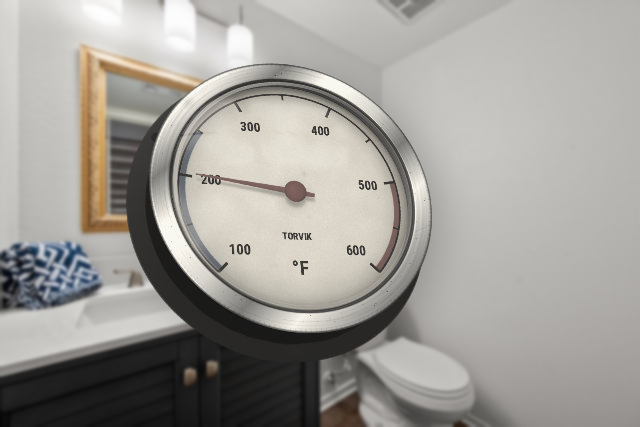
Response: 200
